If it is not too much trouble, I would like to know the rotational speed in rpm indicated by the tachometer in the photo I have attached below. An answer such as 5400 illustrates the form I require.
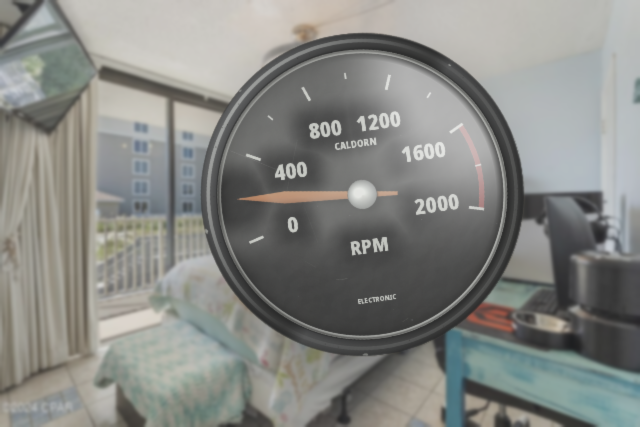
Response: 200
